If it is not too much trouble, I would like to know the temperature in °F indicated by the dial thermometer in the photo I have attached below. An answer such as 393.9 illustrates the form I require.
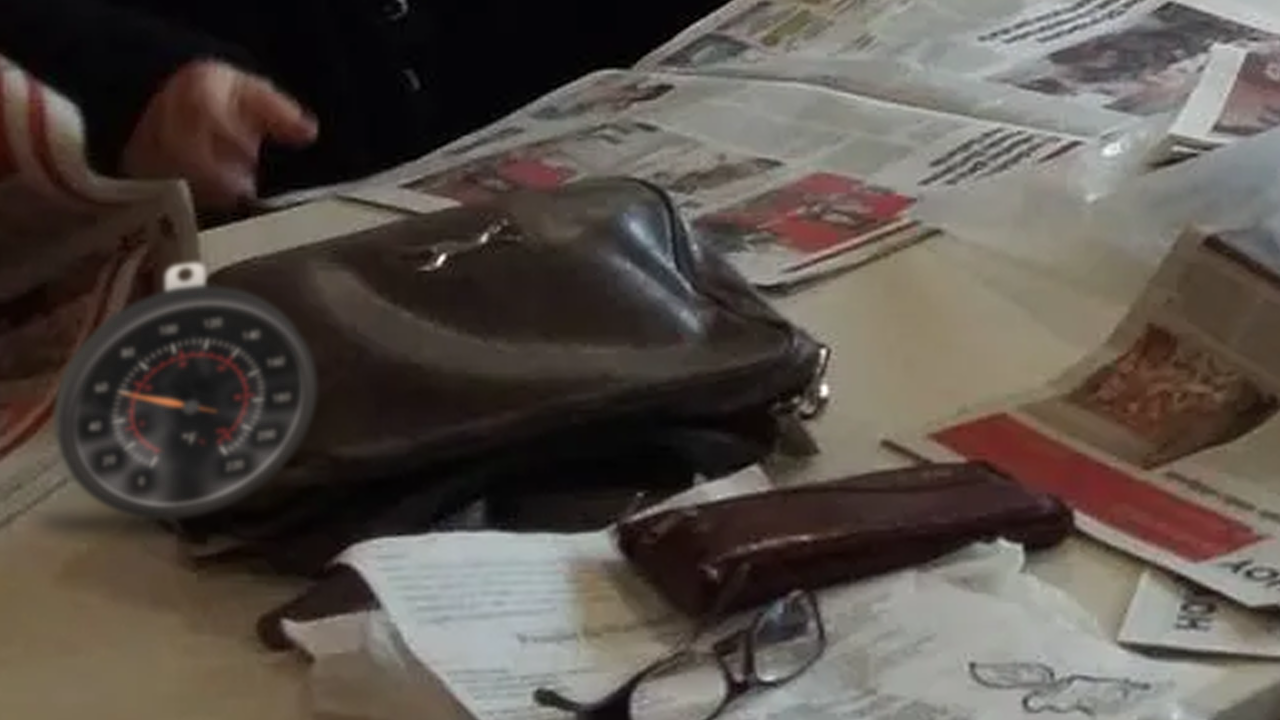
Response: 60
